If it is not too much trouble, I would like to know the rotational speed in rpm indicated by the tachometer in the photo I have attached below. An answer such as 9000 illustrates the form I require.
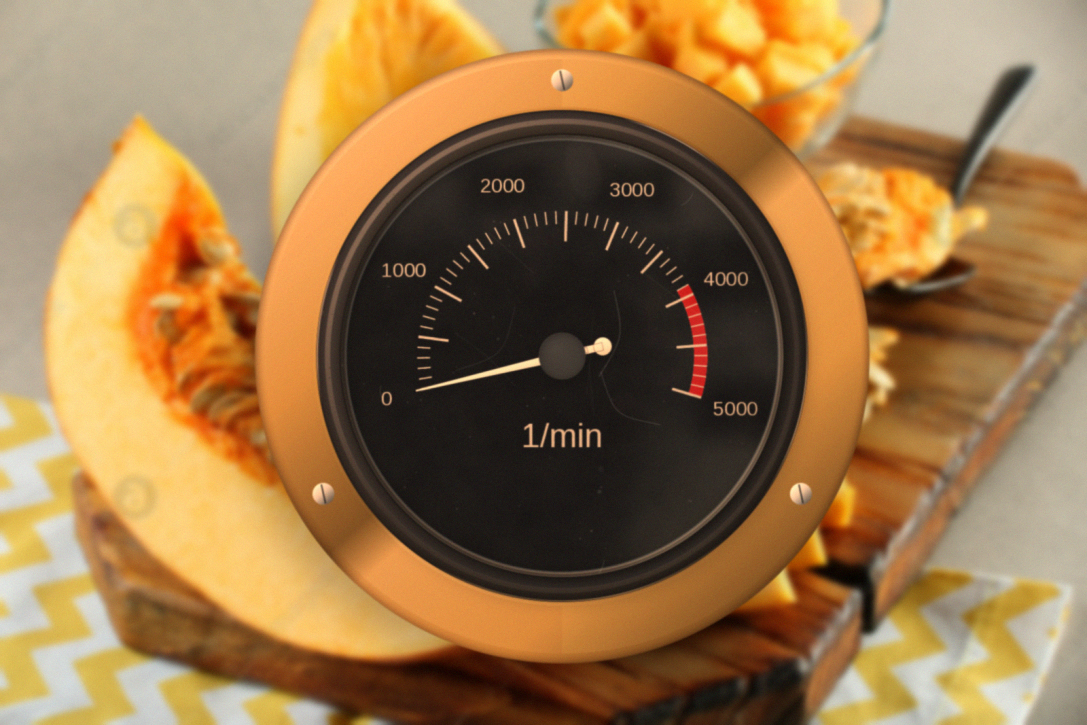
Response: 0
